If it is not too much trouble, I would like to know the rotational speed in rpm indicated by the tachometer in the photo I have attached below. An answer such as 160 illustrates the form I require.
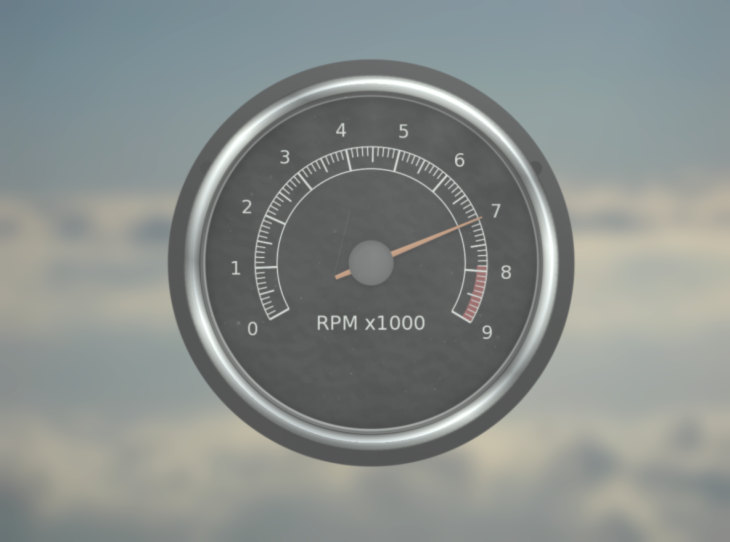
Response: 7000
